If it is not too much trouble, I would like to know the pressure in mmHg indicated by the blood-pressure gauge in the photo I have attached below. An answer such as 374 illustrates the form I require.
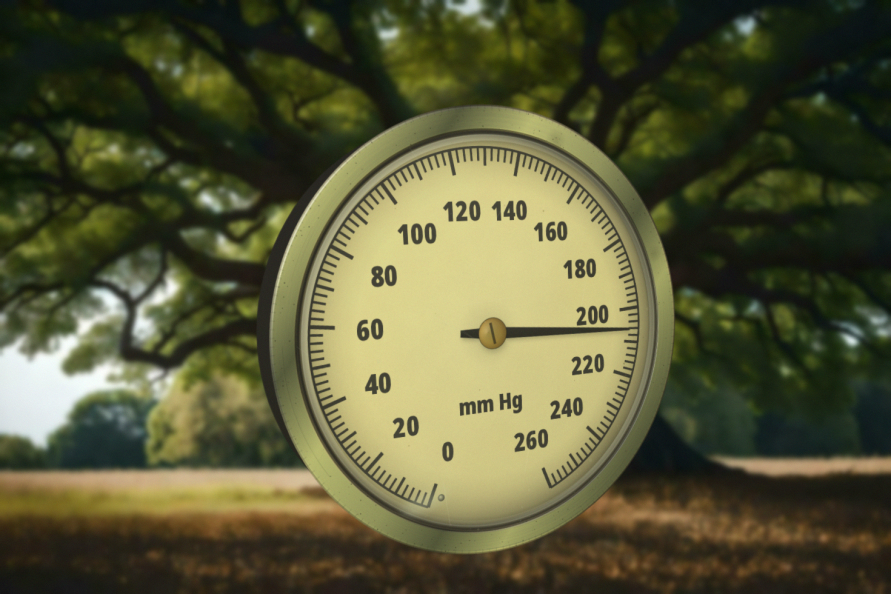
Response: 206
